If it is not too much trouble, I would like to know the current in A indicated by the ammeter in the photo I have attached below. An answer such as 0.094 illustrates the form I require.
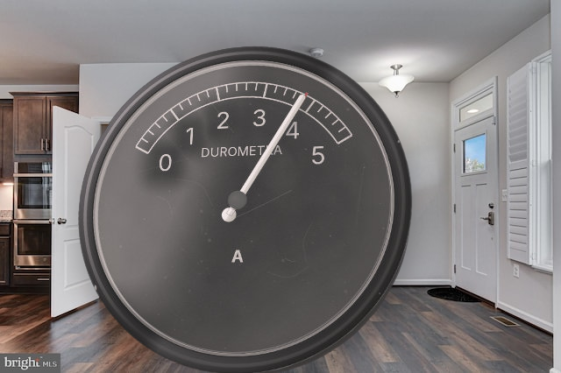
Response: 3.8
